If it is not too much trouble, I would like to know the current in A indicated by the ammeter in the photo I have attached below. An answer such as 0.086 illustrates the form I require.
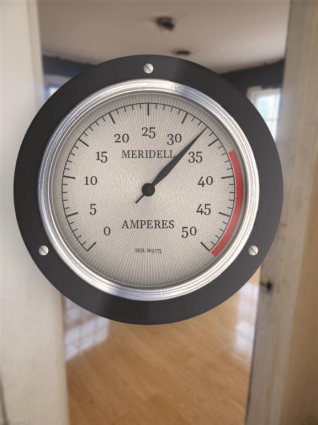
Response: 33
